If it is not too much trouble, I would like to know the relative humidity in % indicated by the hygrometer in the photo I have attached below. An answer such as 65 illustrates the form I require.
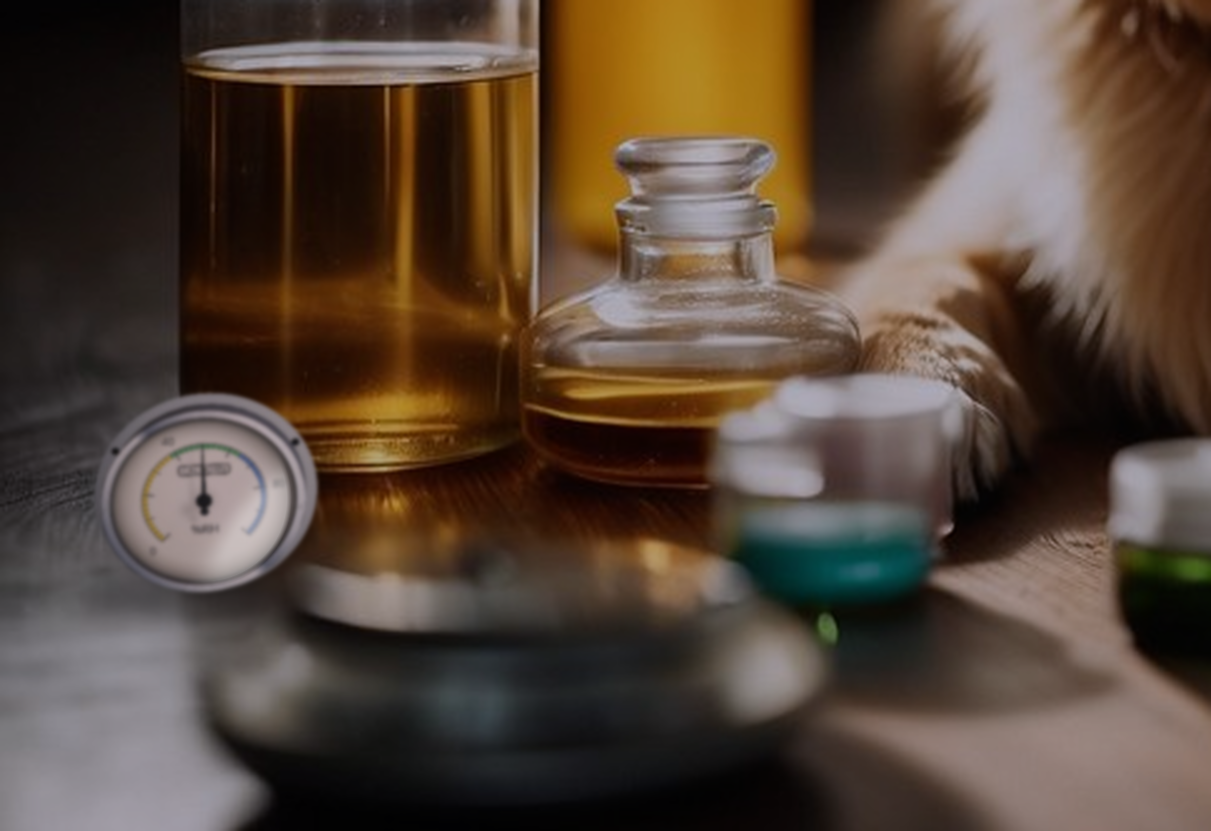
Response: 50
